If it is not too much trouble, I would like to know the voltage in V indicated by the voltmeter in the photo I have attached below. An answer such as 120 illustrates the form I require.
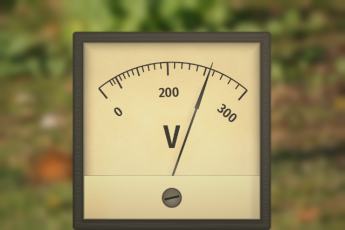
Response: 255
